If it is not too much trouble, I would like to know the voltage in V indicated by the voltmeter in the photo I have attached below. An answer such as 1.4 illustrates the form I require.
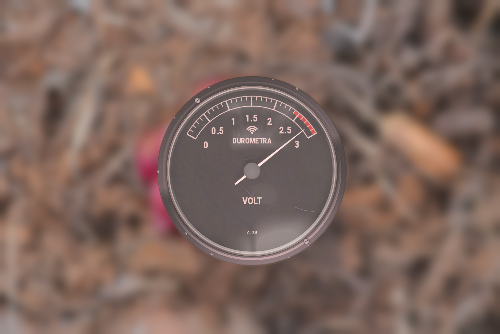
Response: 2.8
